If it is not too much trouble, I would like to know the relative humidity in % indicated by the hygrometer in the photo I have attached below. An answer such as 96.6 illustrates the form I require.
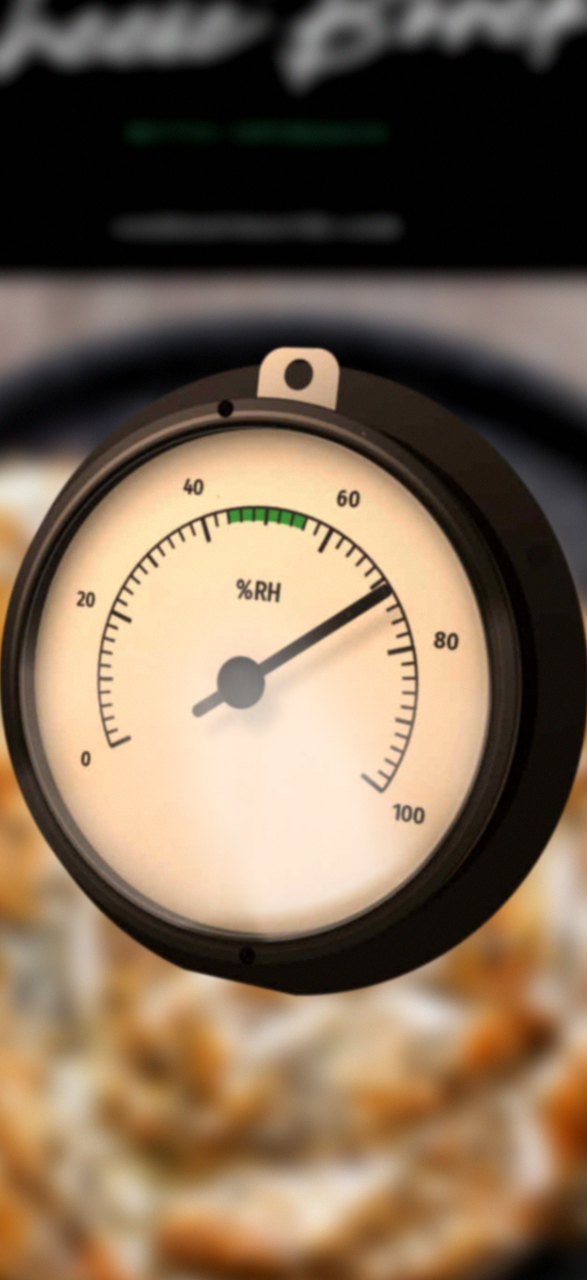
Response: 72
